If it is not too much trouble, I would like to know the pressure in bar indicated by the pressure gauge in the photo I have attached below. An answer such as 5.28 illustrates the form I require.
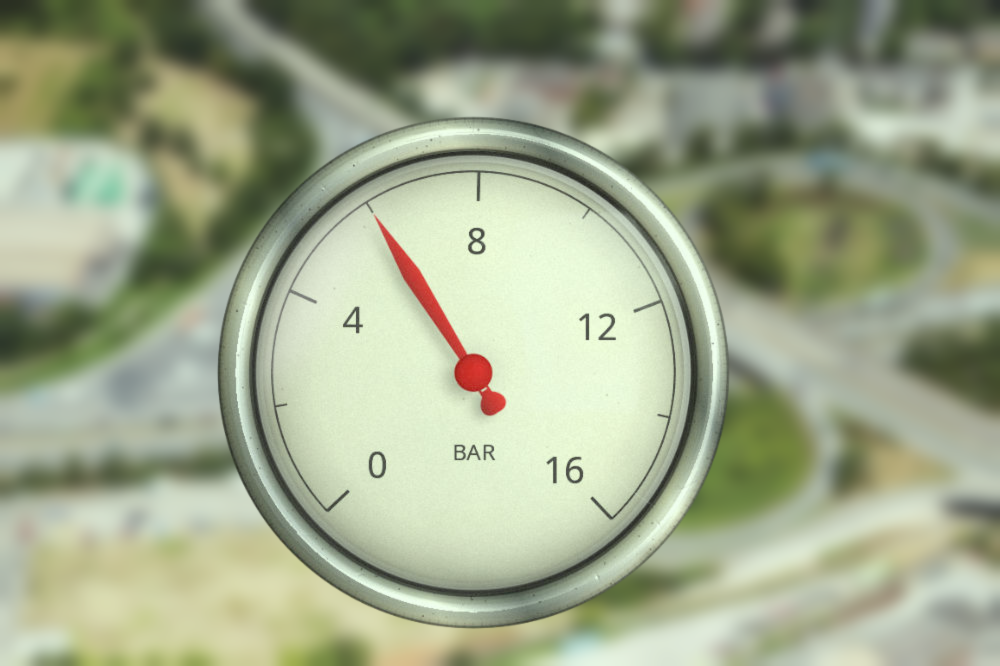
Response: 6
